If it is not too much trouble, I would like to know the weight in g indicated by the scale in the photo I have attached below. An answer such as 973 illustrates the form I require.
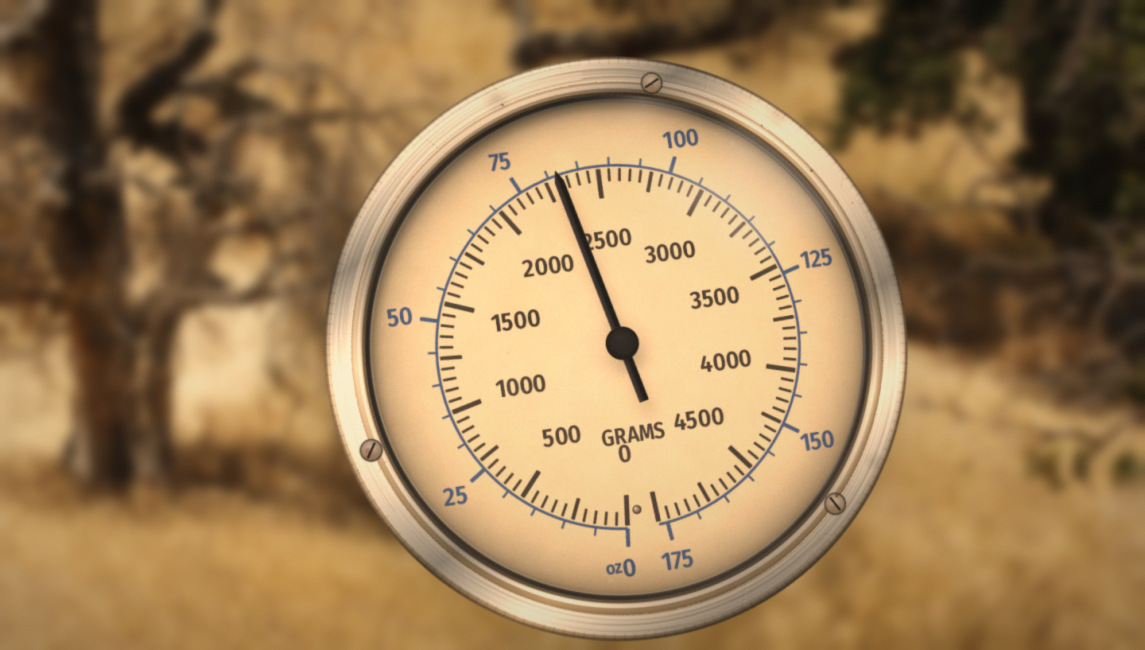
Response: 2300
